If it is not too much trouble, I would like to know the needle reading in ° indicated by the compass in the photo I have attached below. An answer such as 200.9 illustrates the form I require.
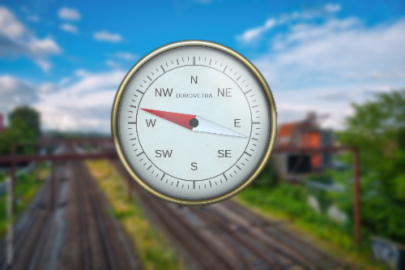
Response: 285
